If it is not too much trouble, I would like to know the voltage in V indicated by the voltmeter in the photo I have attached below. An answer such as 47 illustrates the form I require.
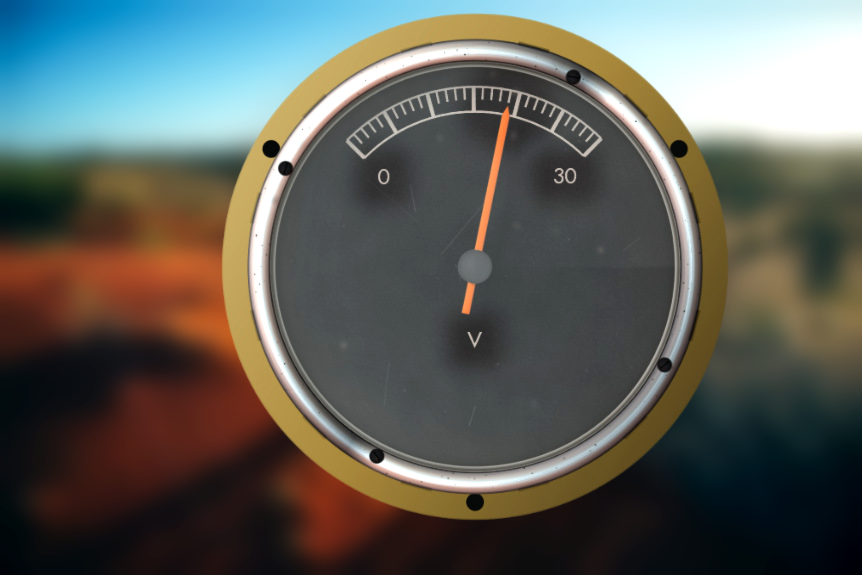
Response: 19
